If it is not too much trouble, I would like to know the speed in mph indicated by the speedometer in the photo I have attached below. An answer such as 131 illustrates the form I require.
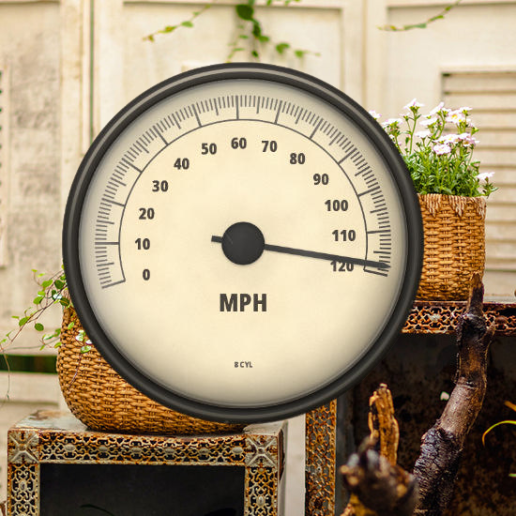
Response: 118
